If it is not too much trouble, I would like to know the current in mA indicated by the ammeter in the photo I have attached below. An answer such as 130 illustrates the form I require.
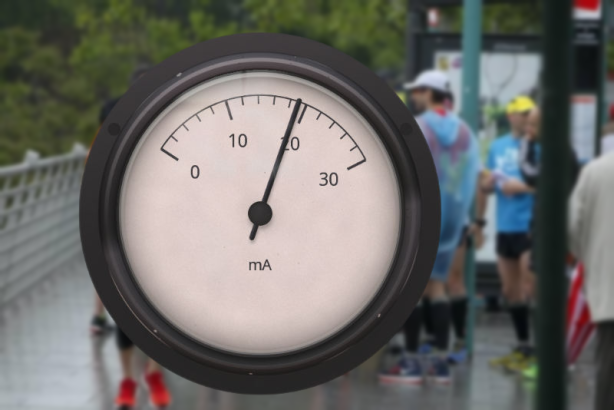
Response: 19
